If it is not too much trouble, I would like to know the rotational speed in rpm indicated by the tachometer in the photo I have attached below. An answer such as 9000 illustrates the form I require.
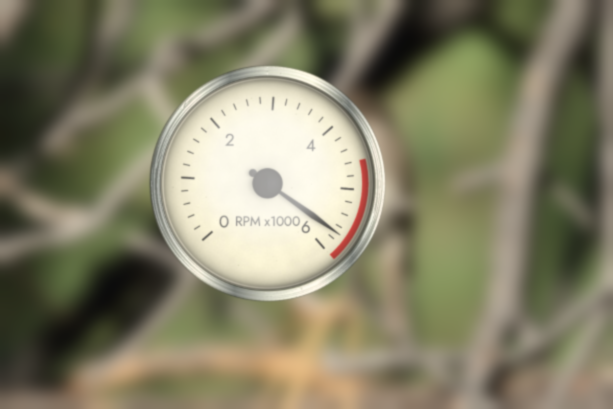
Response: 5700
